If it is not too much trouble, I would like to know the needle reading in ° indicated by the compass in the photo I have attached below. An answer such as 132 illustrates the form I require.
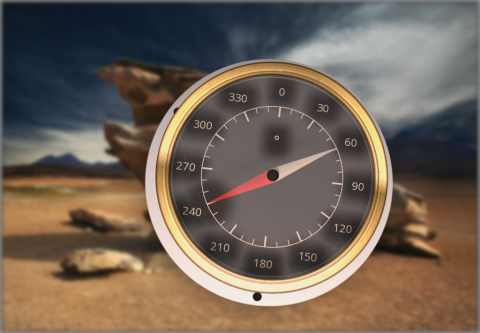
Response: 240
